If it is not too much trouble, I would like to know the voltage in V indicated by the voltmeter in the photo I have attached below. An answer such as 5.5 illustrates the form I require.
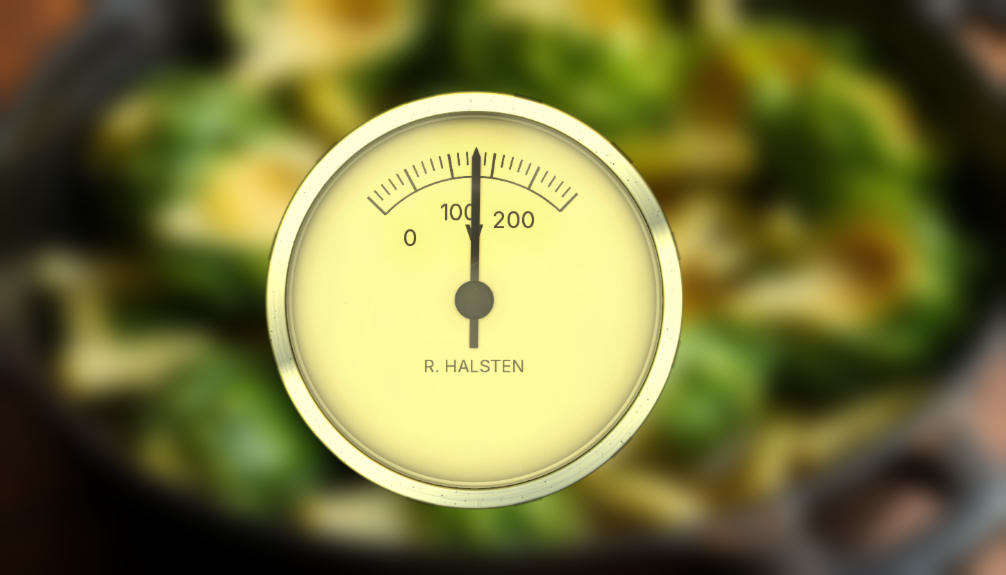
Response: 130
